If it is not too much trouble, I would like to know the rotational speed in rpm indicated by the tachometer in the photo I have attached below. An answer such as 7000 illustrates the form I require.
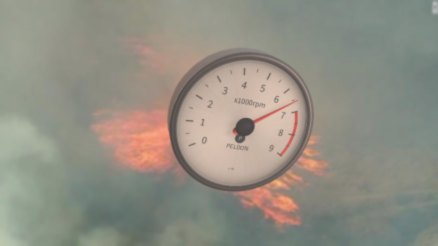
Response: 6500
